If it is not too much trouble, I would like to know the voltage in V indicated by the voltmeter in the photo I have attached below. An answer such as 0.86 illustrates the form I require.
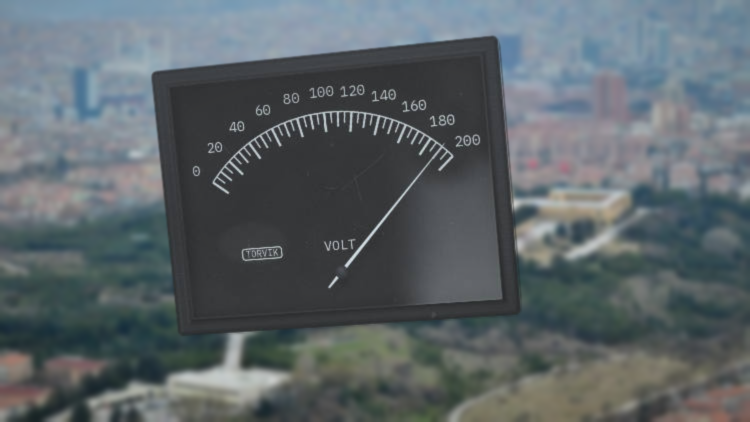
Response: 190
